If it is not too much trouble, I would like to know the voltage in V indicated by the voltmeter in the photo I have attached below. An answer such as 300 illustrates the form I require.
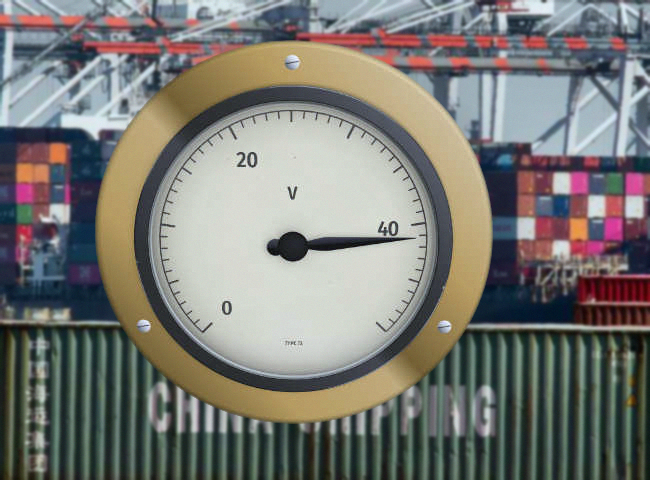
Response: 41
